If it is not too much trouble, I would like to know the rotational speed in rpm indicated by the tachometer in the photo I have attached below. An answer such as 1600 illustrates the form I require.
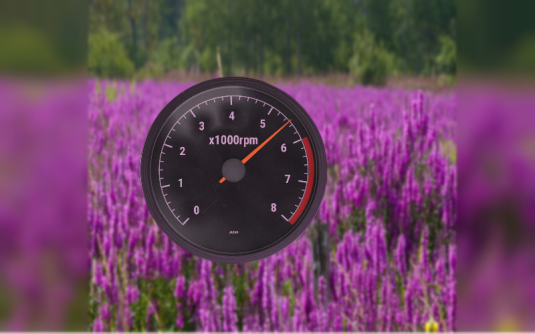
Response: 5500
